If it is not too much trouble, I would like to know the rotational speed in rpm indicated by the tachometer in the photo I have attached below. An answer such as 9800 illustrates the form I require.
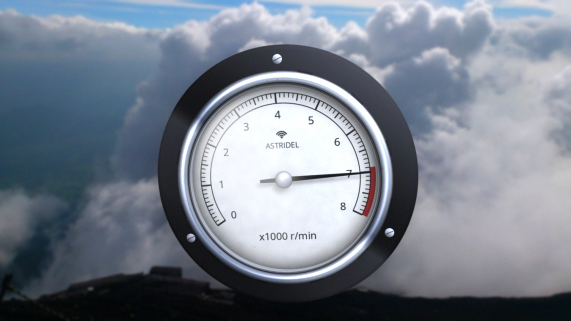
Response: 7000
